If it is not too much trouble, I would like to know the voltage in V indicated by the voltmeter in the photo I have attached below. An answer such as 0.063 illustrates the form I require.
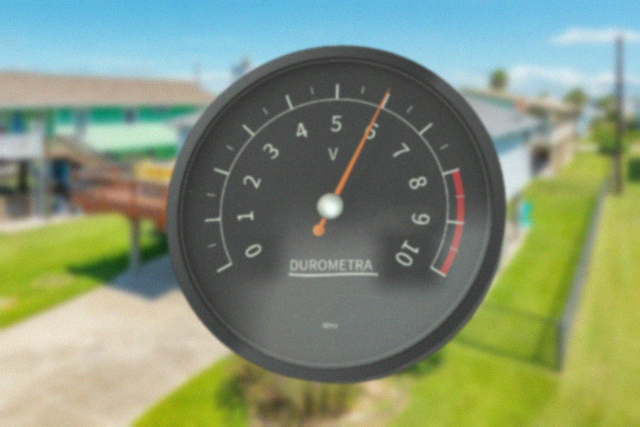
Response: 6
